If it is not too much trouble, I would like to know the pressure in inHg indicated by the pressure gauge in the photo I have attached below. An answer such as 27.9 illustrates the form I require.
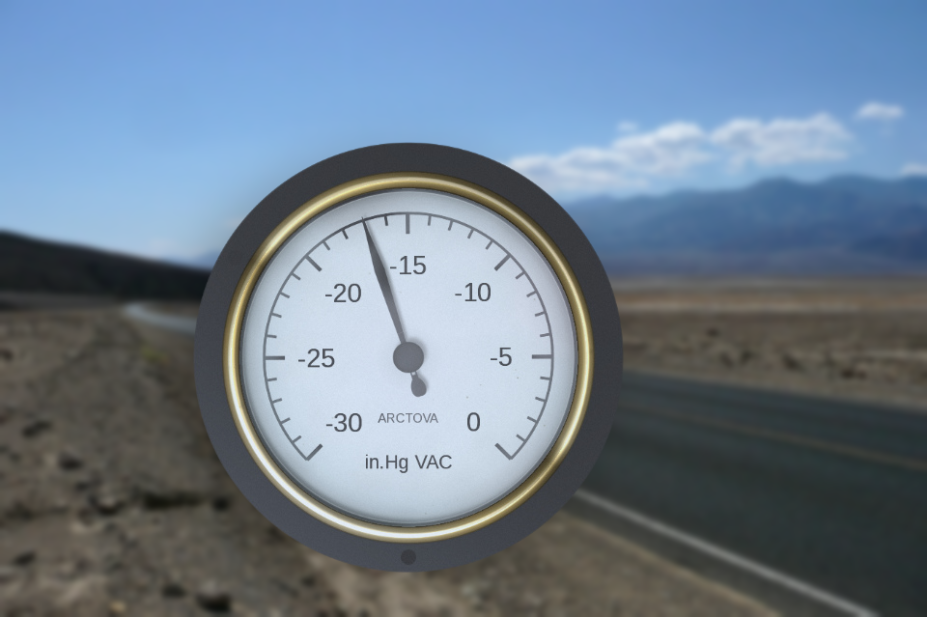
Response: -17
